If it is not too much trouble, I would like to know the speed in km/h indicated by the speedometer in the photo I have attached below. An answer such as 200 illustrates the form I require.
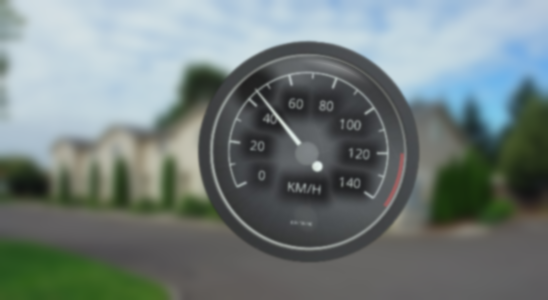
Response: 45
